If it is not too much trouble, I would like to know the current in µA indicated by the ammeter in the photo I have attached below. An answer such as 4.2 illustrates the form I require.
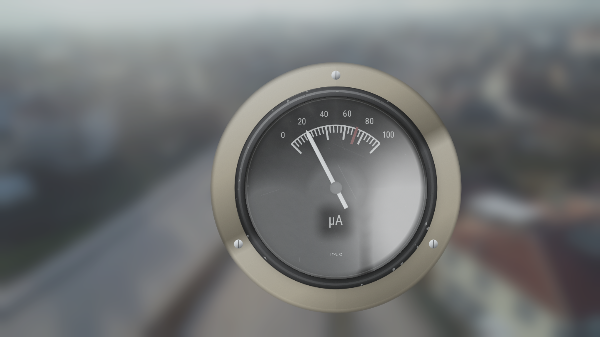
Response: 20
